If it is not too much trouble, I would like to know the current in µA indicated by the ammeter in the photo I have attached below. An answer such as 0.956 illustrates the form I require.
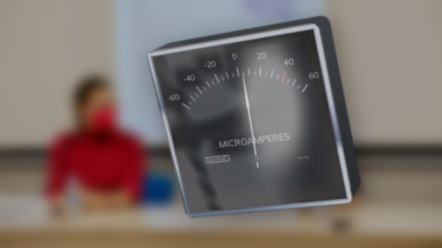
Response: 5
